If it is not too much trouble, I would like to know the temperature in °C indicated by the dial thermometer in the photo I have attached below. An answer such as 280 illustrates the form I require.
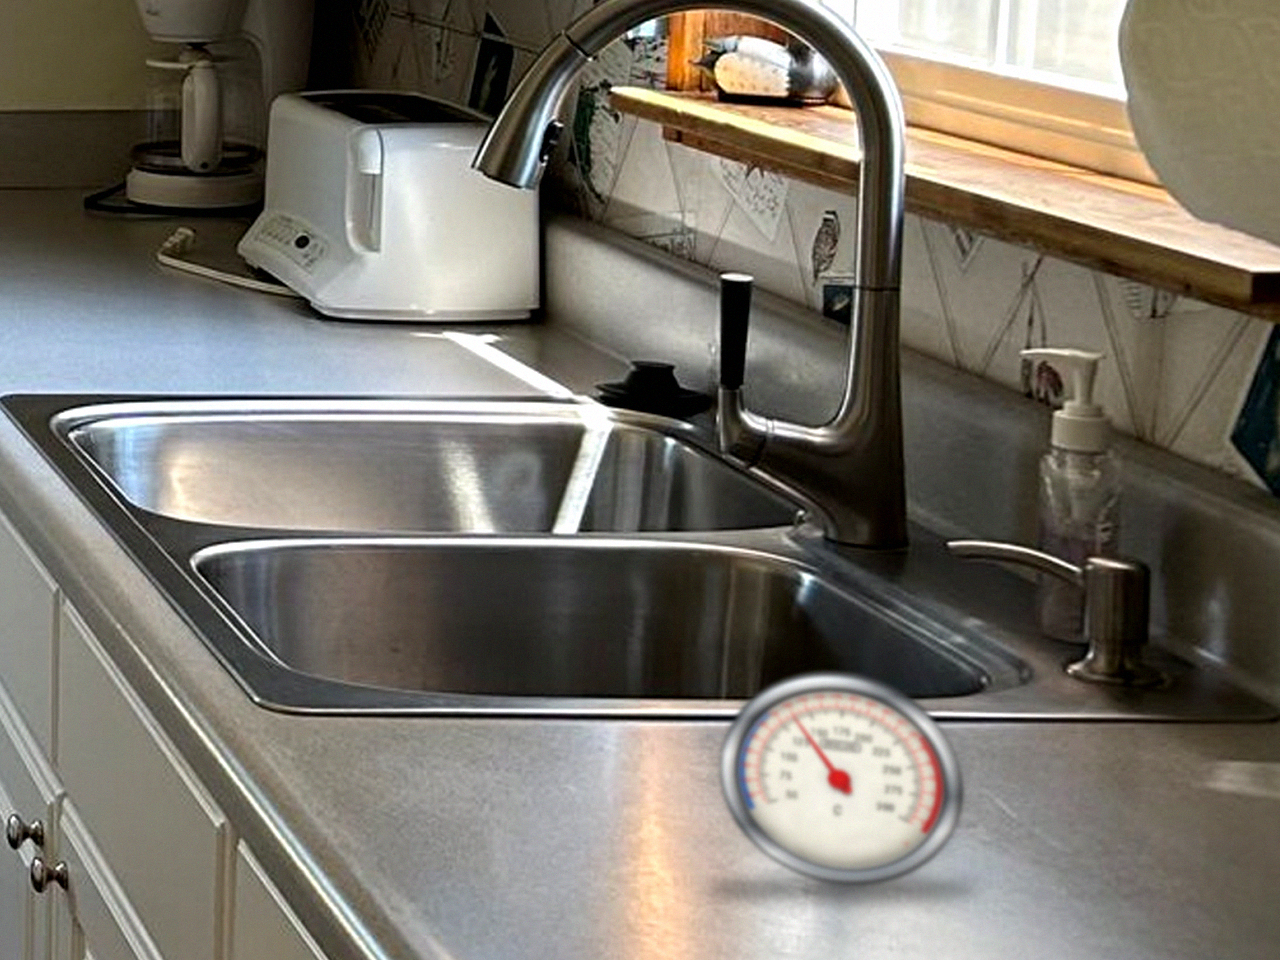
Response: 137.5
